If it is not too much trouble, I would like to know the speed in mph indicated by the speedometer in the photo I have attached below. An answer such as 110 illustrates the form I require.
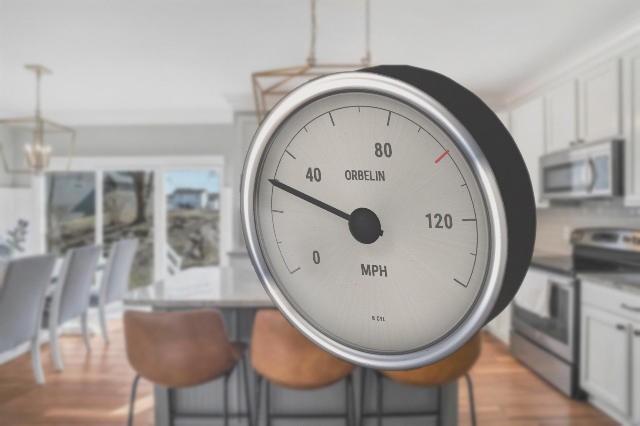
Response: 30
